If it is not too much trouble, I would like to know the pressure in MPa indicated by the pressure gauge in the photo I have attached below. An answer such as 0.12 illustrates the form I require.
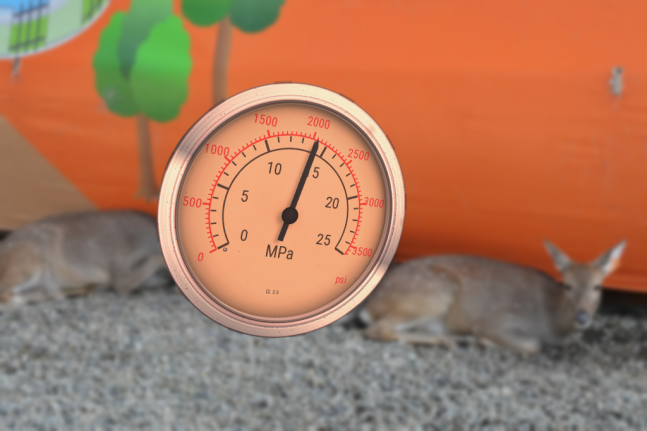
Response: 14
